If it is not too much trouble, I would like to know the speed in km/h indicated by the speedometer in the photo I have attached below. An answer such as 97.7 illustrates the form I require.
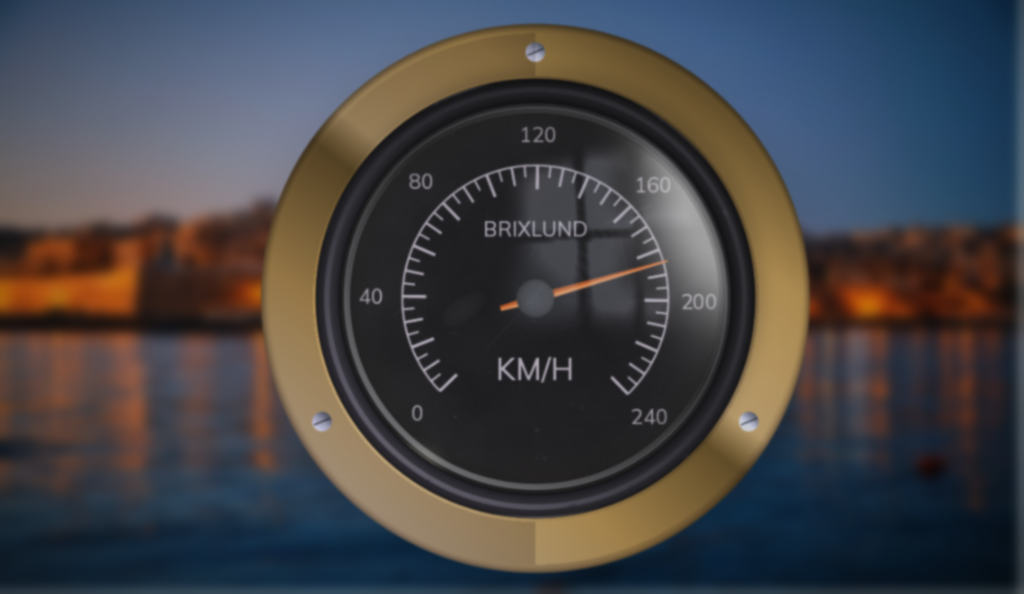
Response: 185
